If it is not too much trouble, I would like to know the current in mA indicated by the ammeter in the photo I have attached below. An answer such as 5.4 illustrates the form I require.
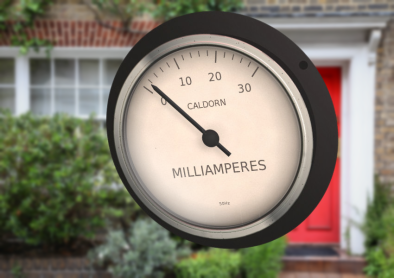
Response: 2
